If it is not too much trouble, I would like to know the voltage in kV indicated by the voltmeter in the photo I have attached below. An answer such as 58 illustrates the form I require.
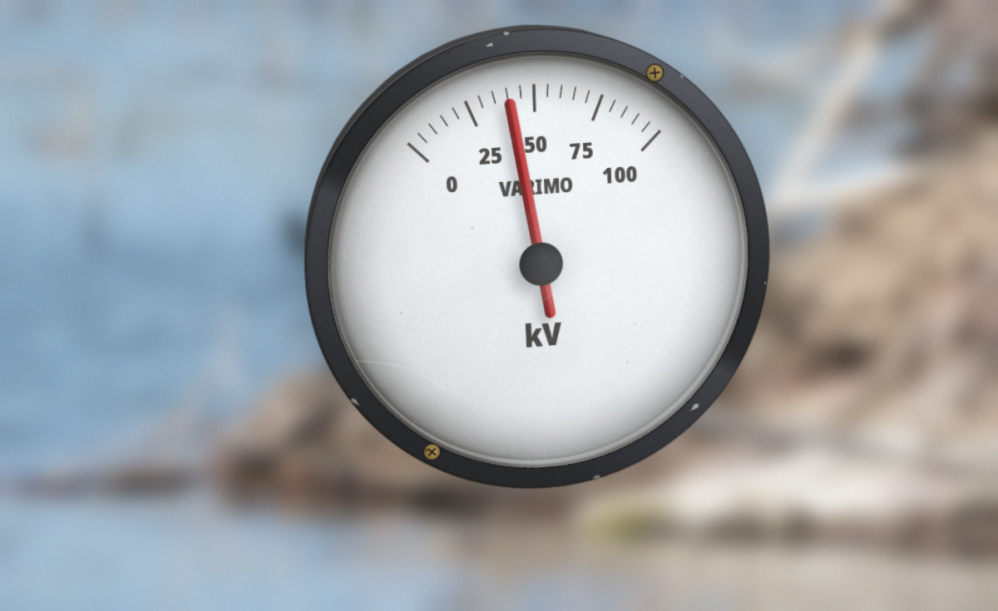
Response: 40
